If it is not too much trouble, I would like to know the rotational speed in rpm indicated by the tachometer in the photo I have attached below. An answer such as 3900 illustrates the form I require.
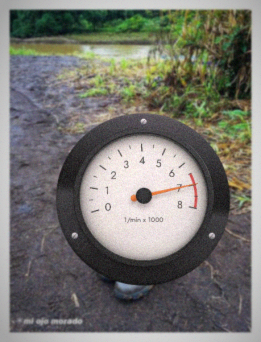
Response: 7000
